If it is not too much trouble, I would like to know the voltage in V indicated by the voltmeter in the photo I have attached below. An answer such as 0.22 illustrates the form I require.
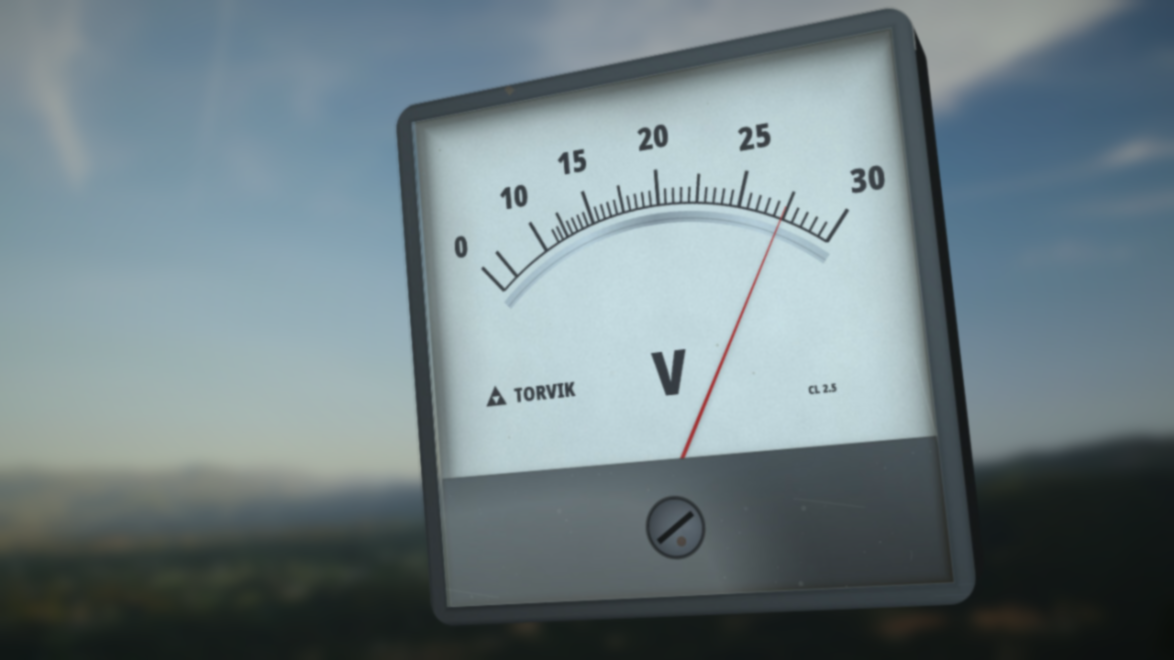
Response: 27.5
